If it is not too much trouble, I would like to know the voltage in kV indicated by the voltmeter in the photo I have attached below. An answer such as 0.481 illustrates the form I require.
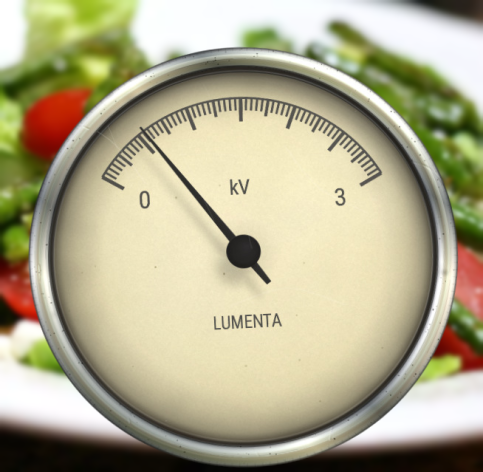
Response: 0.55
